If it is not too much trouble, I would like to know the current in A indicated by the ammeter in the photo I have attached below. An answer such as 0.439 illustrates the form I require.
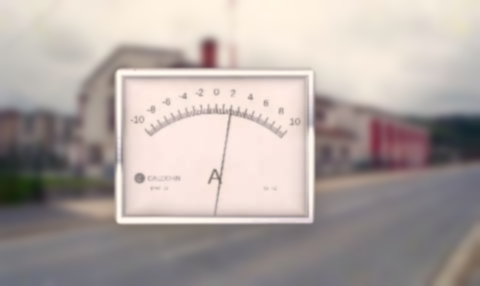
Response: 2
